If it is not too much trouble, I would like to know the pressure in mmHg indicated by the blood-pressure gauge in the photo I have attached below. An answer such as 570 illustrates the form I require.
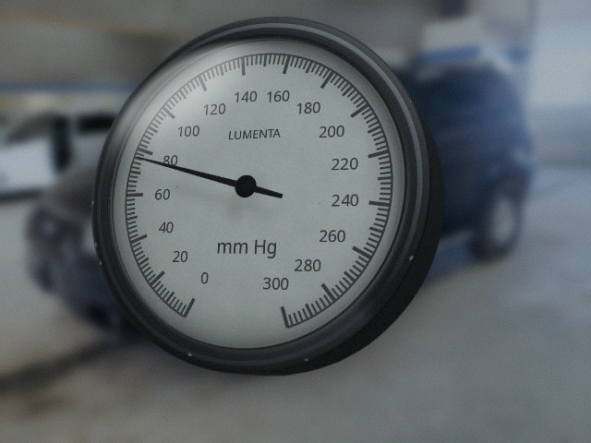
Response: 76
